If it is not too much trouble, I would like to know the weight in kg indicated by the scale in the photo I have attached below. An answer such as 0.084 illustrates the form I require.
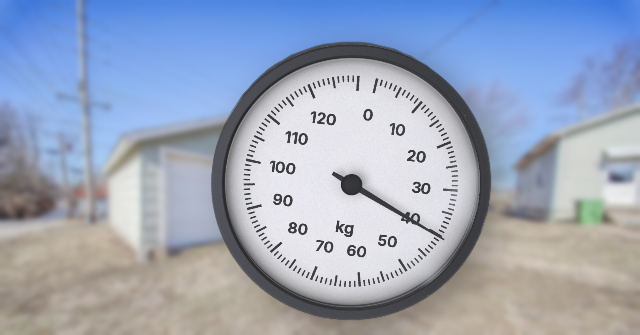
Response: 40
